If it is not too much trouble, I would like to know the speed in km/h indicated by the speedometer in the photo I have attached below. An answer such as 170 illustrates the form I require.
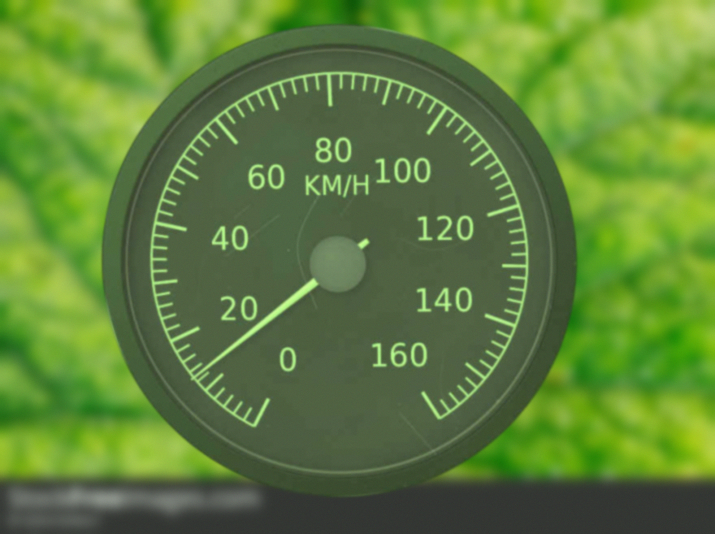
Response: 13
